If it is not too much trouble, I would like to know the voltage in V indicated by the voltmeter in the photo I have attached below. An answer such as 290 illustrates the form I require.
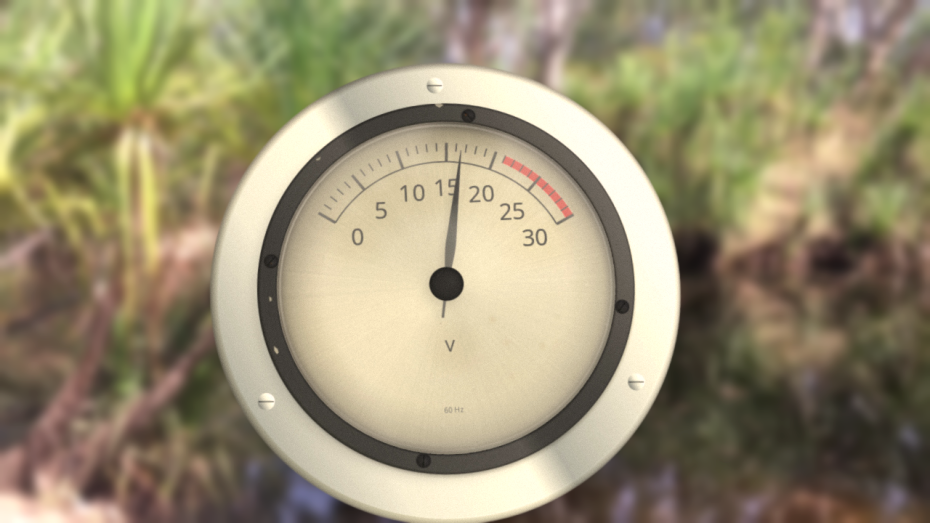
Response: 16.5
